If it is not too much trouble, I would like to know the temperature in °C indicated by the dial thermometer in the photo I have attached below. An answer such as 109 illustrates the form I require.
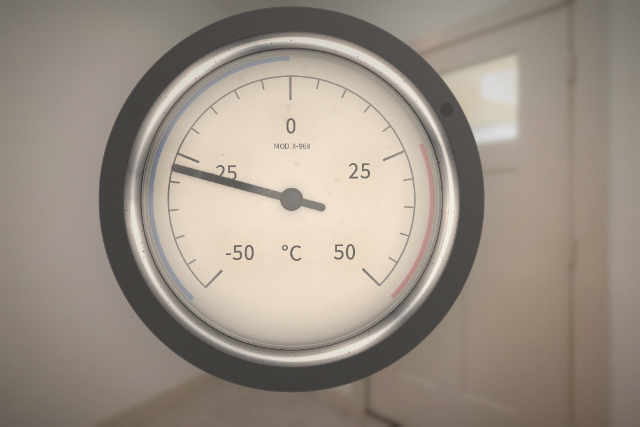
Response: -27.5
